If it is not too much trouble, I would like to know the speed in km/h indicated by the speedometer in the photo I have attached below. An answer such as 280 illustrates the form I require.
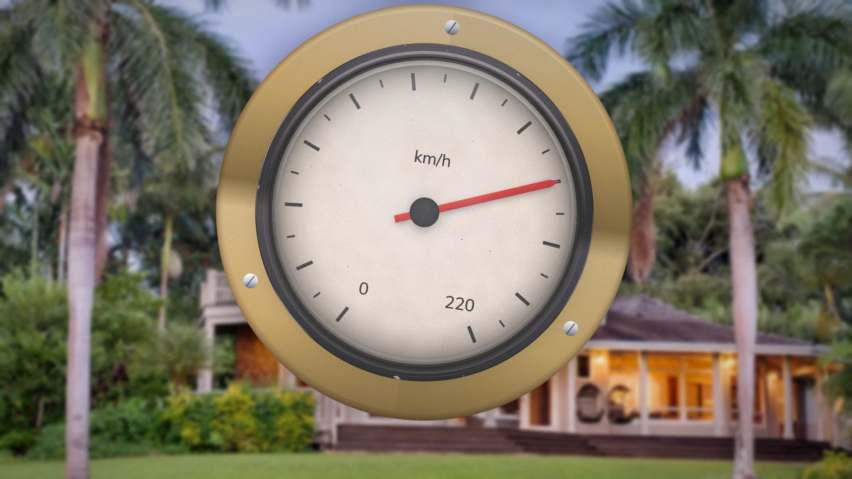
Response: 160
